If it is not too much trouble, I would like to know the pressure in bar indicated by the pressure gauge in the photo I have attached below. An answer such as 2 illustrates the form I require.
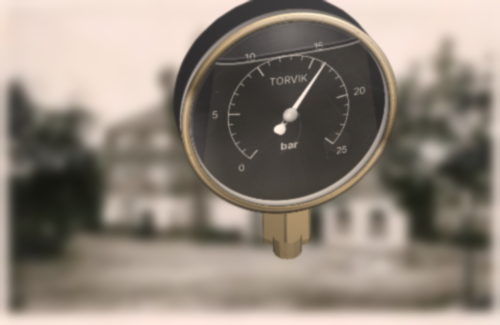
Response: 16
